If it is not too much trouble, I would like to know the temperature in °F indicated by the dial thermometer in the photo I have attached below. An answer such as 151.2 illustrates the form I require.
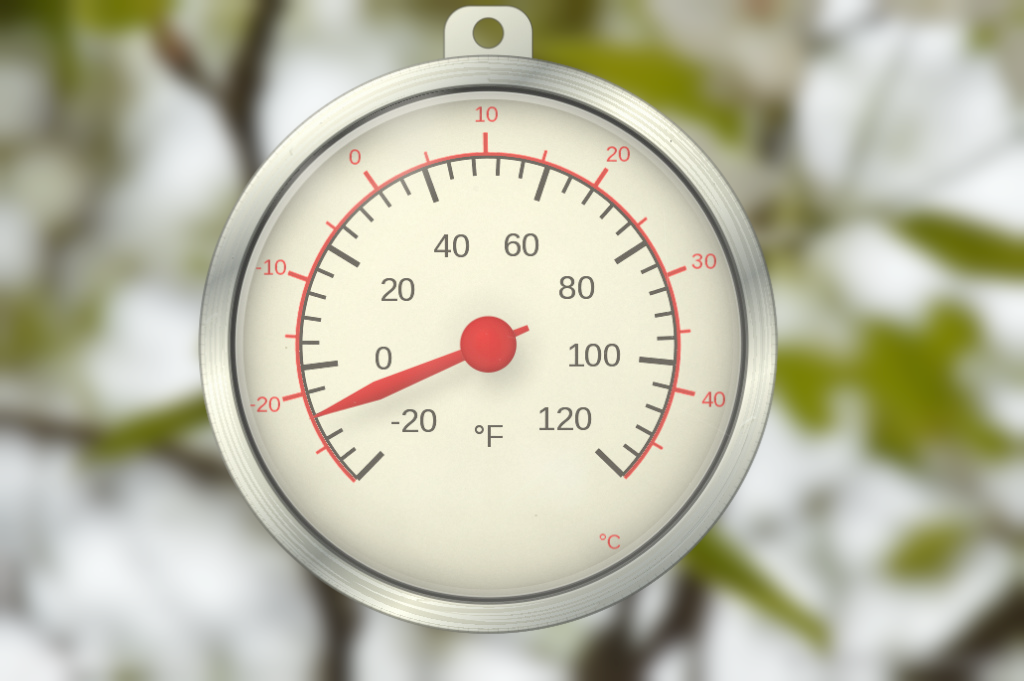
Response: -8
